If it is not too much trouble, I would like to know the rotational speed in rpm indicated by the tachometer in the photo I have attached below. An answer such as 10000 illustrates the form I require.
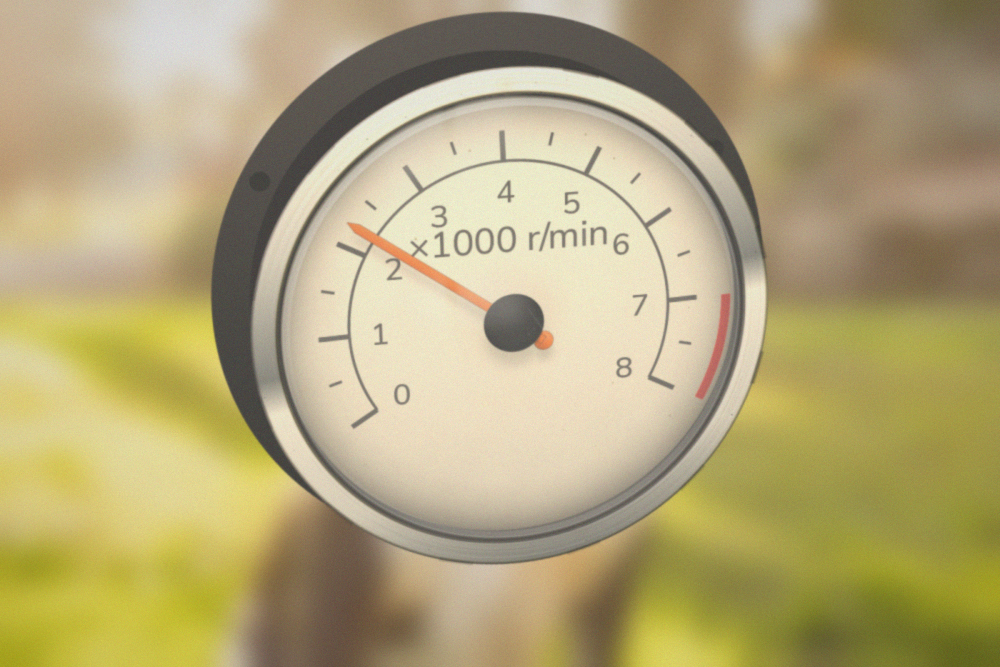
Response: 2250
